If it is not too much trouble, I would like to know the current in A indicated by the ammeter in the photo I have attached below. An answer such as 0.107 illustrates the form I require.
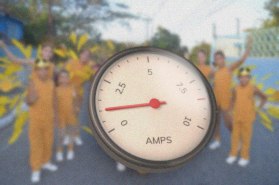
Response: 1
